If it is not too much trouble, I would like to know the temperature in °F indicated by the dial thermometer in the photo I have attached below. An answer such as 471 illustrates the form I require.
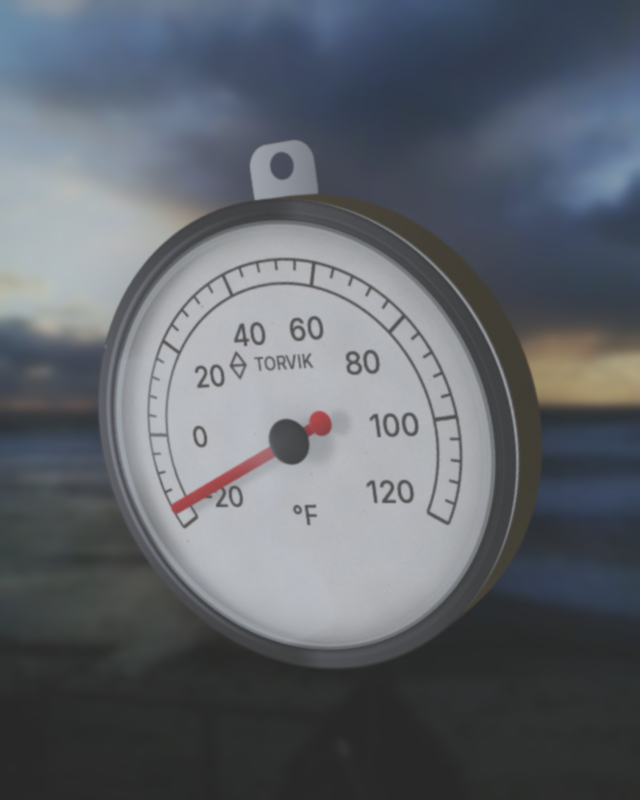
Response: -16
